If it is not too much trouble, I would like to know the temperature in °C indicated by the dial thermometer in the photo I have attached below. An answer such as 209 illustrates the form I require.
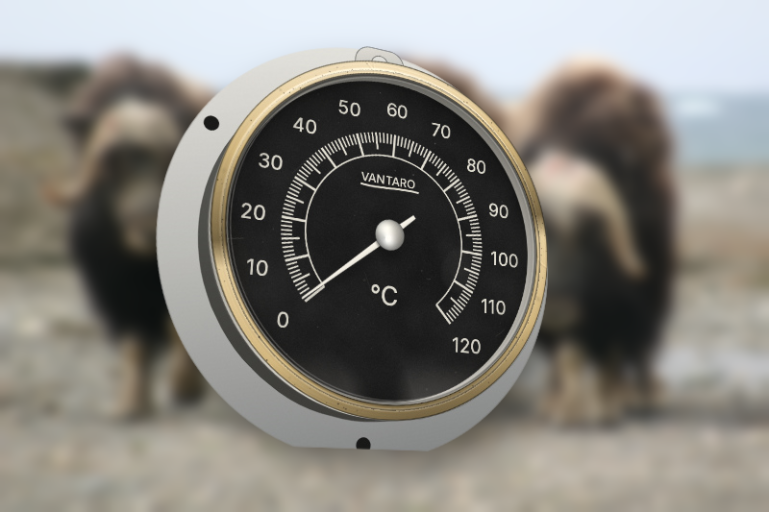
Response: 1
